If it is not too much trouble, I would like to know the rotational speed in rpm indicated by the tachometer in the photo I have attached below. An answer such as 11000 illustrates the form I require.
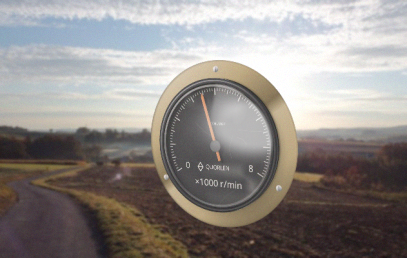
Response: 3500
